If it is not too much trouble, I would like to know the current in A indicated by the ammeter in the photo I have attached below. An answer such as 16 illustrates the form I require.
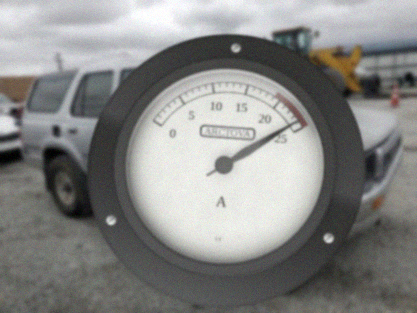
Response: 24
